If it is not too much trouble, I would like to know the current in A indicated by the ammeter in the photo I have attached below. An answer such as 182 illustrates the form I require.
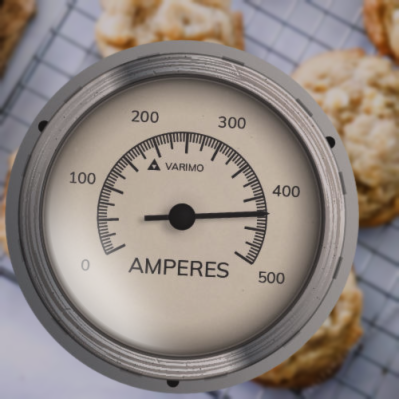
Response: 425
